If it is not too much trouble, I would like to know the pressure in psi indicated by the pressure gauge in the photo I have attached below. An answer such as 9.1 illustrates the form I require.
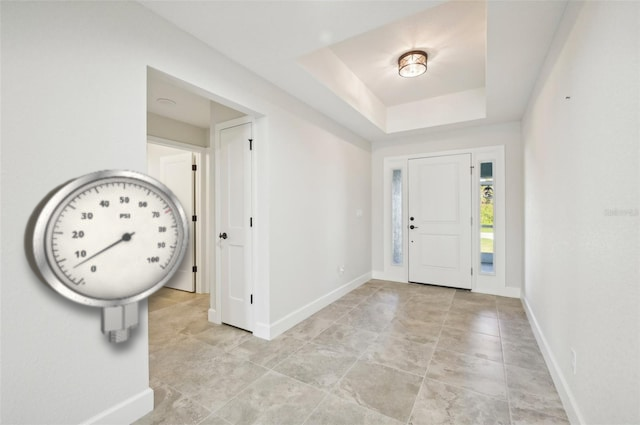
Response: 6
